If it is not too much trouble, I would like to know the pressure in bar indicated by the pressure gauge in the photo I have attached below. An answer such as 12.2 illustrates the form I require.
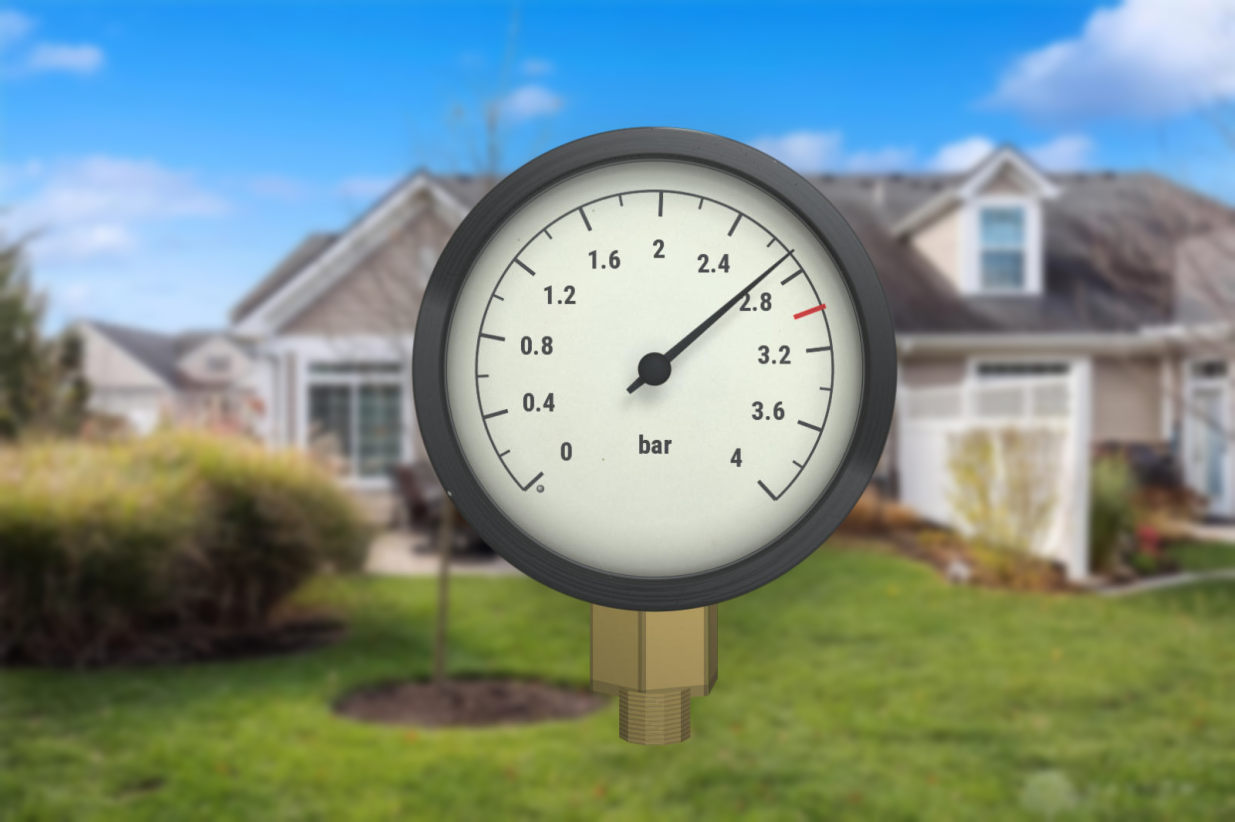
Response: 2.7
